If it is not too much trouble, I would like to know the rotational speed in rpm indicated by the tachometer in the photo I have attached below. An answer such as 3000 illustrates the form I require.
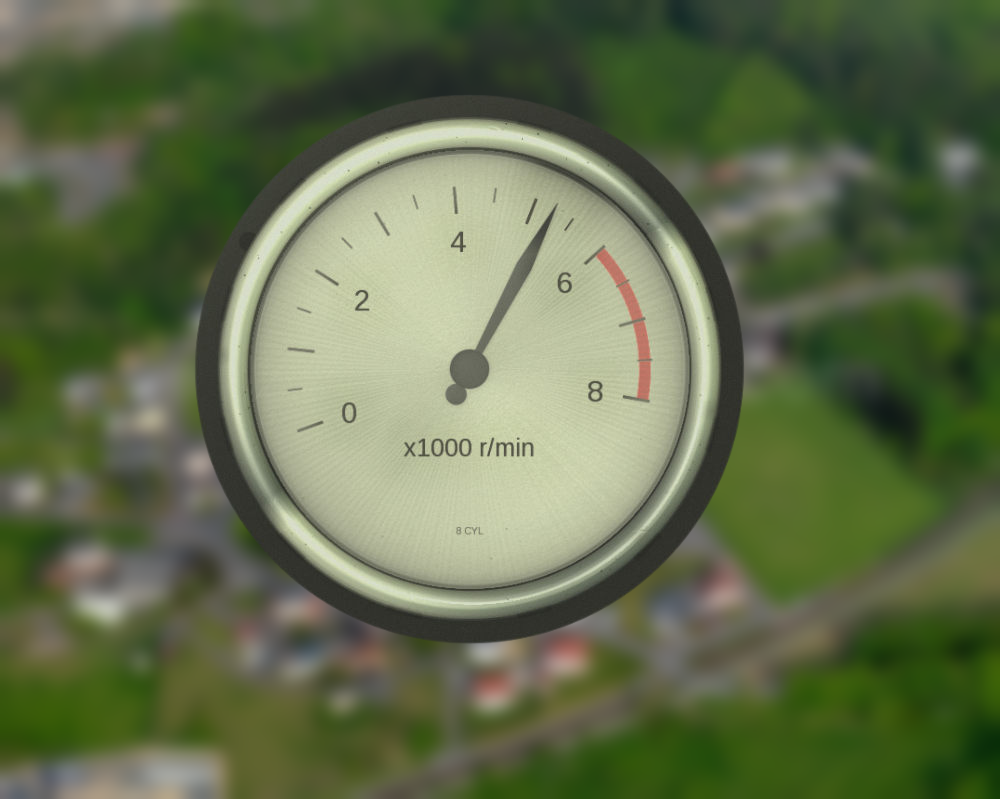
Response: 5250
